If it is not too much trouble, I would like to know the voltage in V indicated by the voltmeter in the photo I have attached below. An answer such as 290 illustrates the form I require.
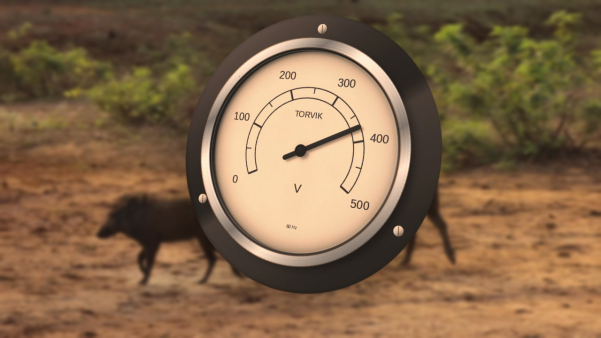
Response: 375
